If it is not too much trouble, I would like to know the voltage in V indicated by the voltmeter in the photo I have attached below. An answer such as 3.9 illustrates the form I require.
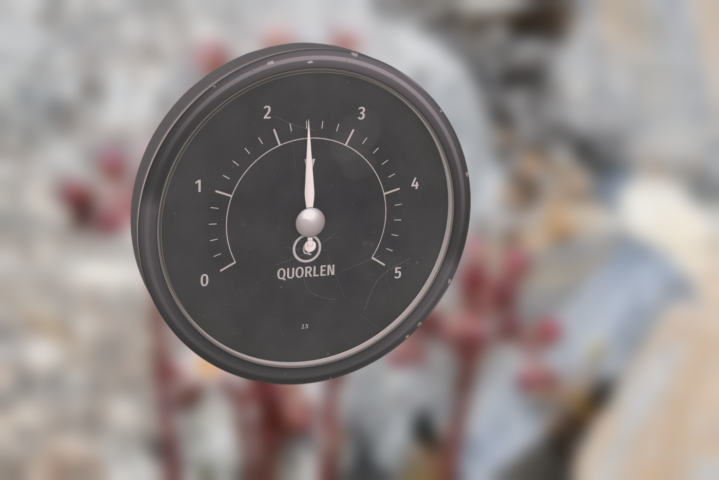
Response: 2.4
